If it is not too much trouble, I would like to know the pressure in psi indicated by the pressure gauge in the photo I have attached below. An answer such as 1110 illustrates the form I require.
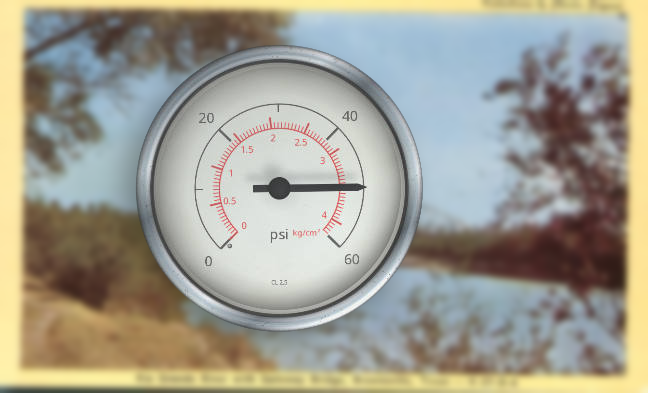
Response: 50
